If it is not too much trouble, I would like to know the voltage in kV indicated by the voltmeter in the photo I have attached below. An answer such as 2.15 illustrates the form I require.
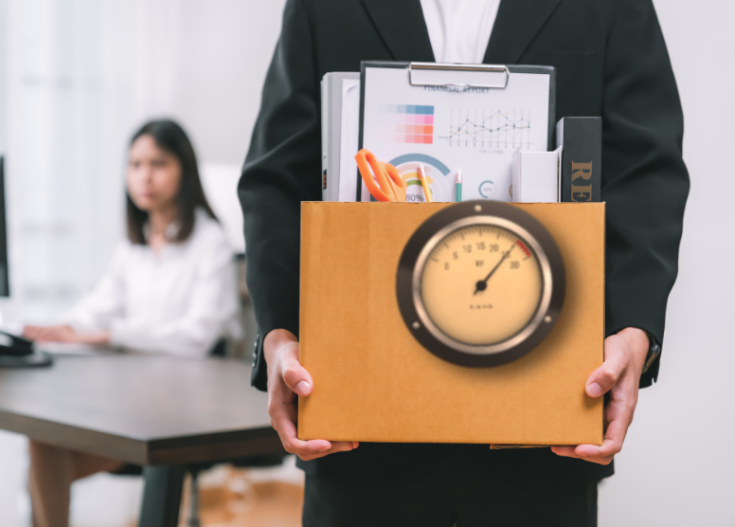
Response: 25
